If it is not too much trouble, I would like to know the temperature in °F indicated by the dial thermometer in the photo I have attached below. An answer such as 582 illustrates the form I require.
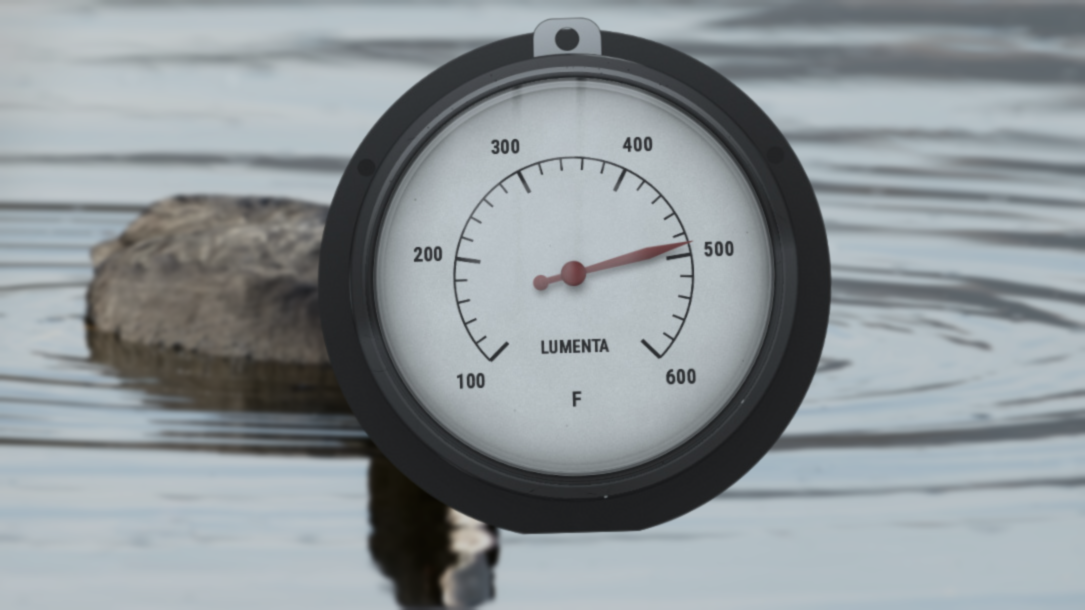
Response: 490
